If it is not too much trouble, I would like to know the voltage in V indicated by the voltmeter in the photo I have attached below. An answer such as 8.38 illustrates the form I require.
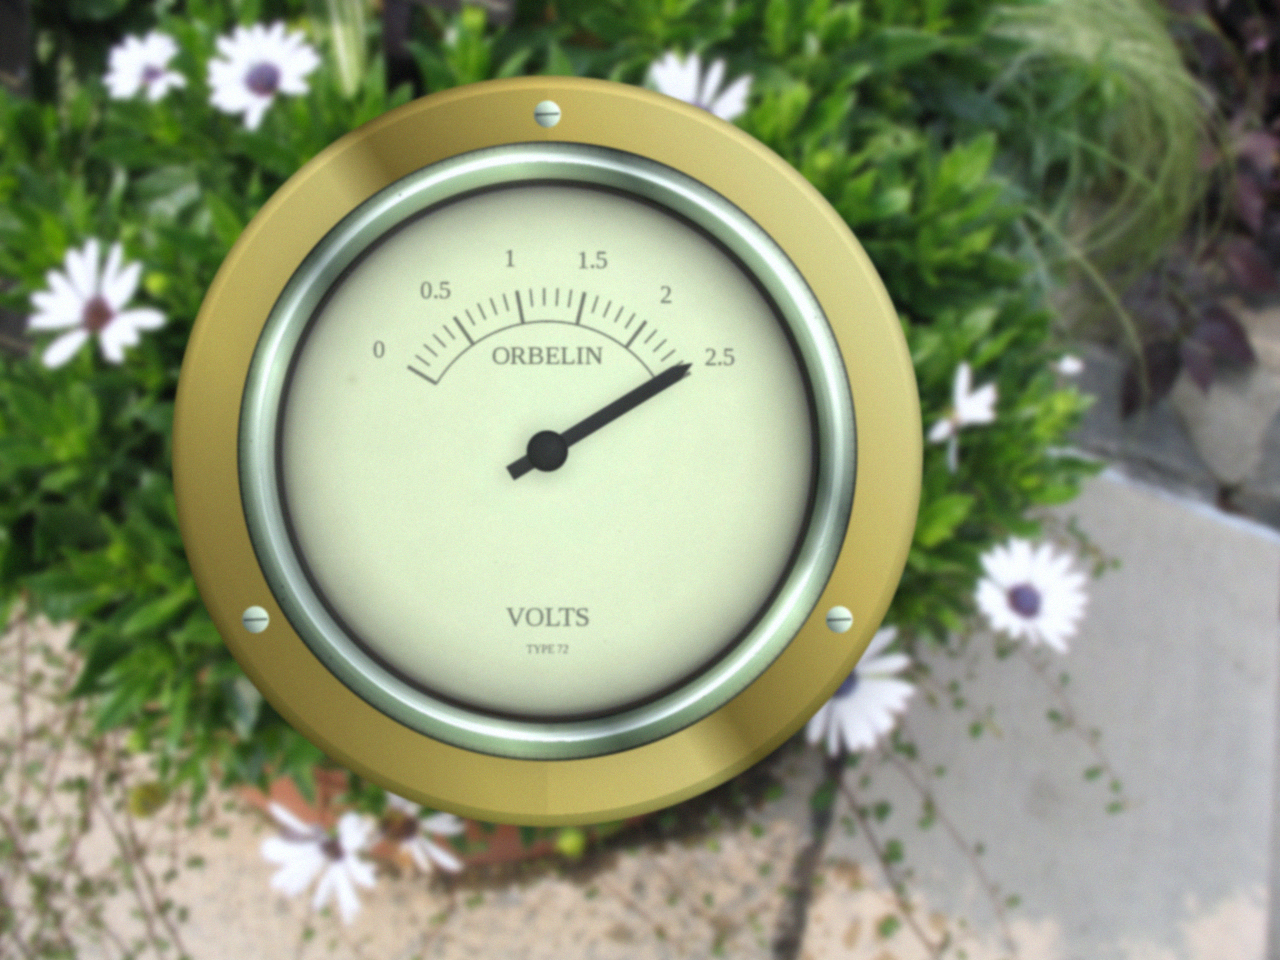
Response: 2.45
